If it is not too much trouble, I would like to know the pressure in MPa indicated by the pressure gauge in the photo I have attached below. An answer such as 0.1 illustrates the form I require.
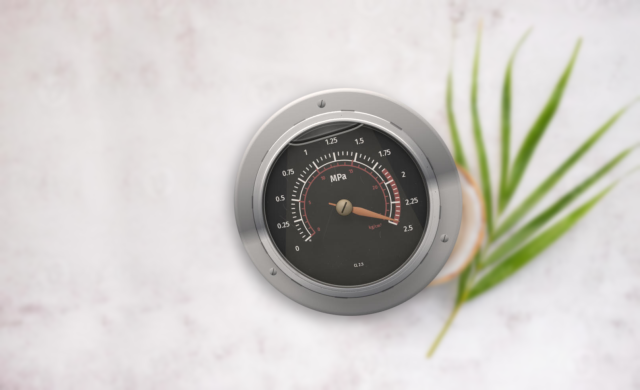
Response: 2.45
